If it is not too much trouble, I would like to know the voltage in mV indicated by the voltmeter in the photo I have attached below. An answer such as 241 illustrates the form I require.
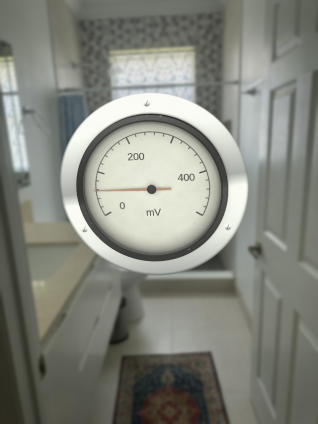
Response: 60
